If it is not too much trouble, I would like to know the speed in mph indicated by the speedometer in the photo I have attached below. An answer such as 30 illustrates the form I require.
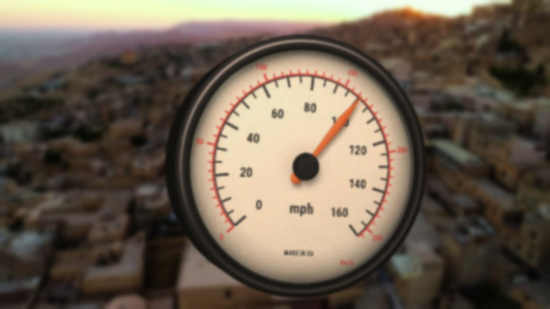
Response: 100
